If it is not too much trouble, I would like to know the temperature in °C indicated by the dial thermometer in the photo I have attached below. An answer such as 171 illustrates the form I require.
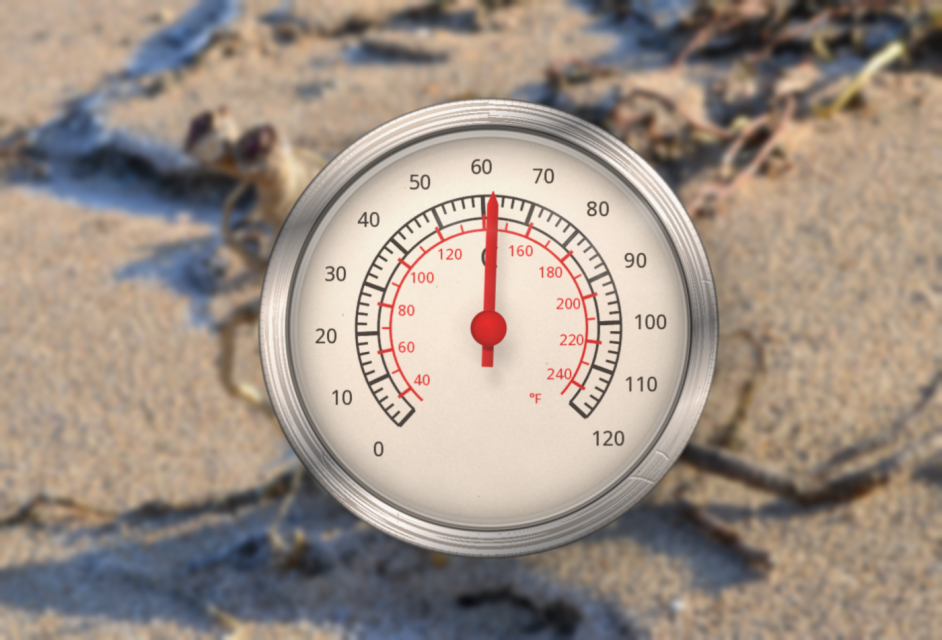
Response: 62
